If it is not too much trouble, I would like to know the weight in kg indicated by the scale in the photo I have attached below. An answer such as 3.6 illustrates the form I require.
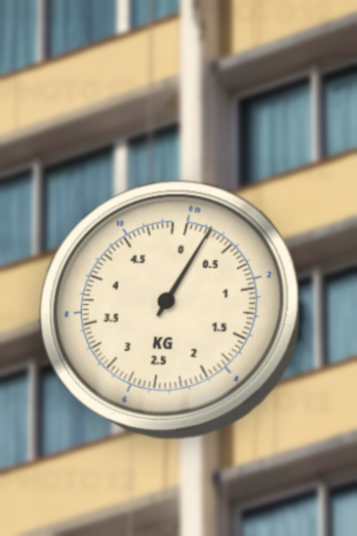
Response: 0.25
